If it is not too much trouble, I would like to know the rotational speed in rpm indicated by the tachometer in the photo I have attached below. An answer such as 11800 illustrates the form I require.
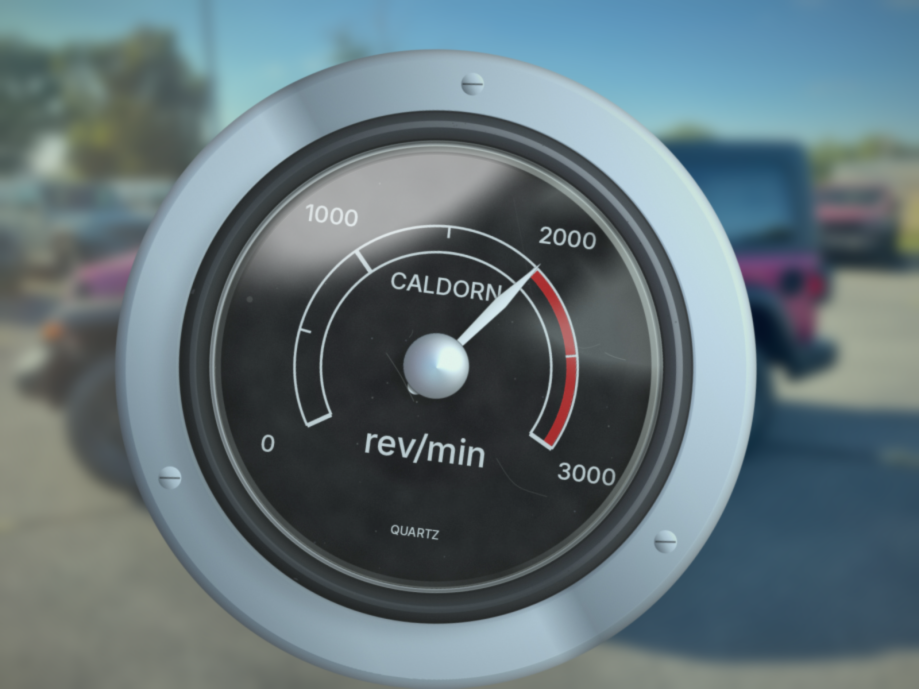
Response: 2000
